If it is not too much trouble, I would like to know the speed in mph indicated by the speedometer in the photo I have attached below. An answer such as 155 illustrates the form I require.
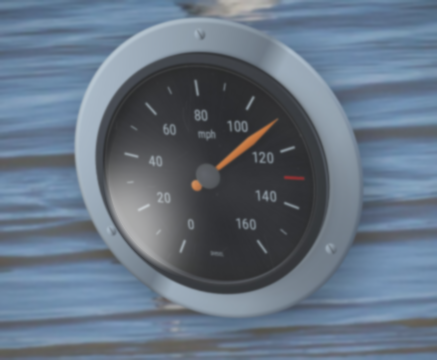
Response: 110
